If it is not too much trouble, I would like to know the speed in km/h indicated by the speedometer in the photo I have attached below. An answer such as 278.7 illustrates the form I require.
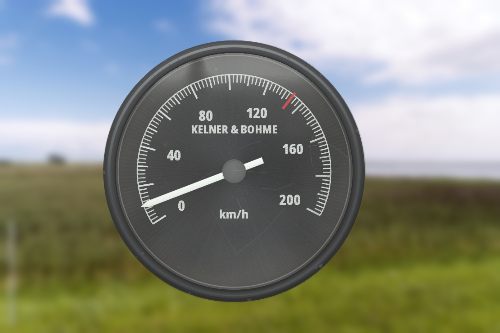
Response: 10
